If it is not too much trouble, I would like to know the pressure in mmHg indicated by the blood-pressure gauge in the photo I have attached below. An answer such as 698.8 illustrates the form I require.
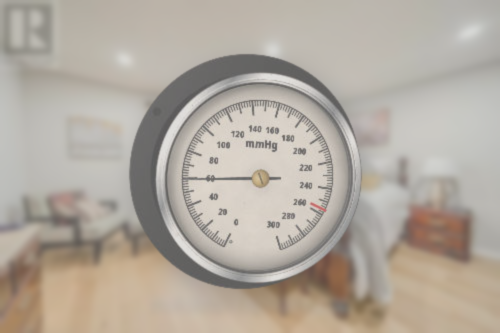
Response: 60
